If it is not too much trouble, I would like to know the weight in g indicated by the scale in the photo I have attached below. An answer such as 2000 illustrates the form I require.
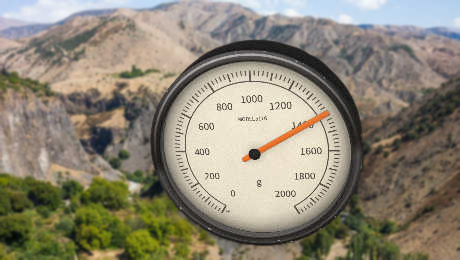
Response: 1400
